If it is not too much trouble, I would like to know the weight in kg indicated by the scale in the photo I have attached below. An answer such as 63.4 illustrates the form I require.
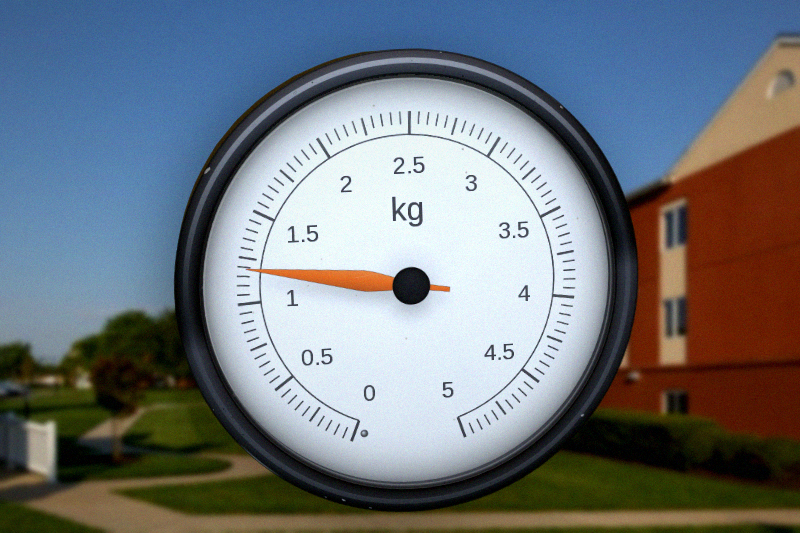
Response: 1.2
